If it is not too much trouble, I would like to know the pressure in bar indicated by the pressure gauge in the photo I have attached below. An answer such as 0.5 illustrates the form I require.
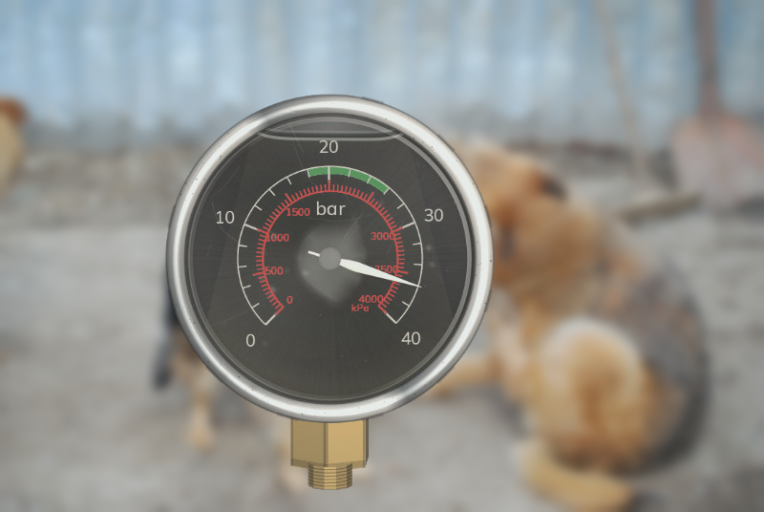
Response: 36
